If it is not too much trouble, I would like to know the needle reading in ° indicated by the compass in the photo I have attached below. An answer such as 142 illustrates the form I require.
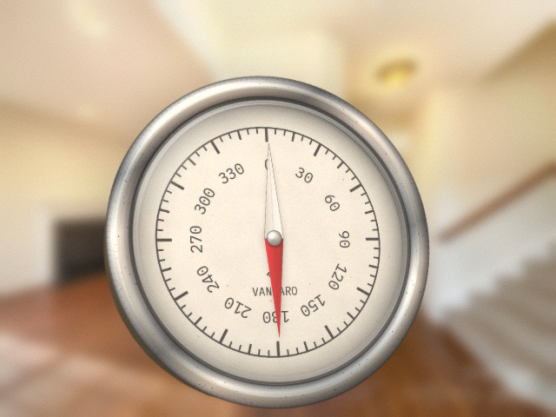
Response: 180
